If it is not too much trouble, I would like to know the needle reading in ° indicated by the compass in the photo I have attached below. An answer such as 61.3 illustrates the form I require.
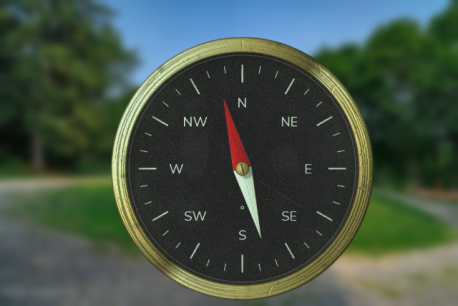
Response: 345
